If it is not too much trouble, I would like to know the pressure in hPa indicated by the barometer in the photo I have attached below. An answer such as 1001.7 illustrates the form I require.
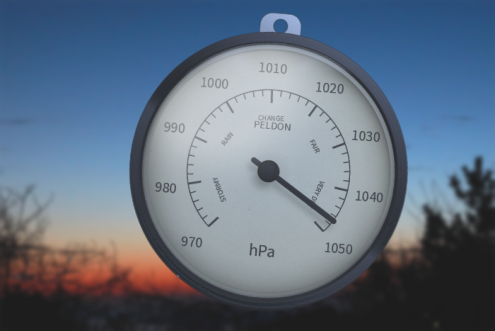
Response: 1047
